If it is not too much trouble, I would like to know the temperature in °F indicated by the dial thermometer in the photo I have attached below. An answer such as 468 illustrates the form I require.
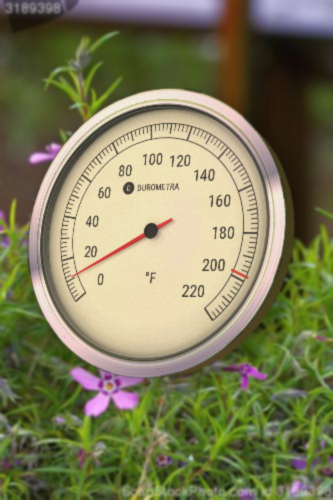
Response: 10
